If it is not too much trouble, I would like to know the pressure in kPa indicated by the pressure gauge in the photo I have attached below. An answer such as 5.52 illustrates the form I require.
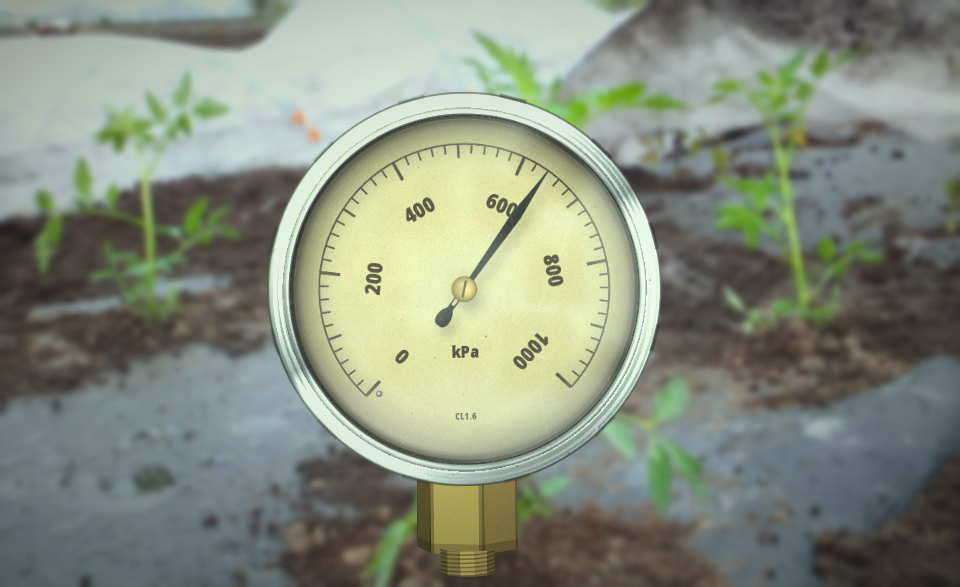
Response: 640
